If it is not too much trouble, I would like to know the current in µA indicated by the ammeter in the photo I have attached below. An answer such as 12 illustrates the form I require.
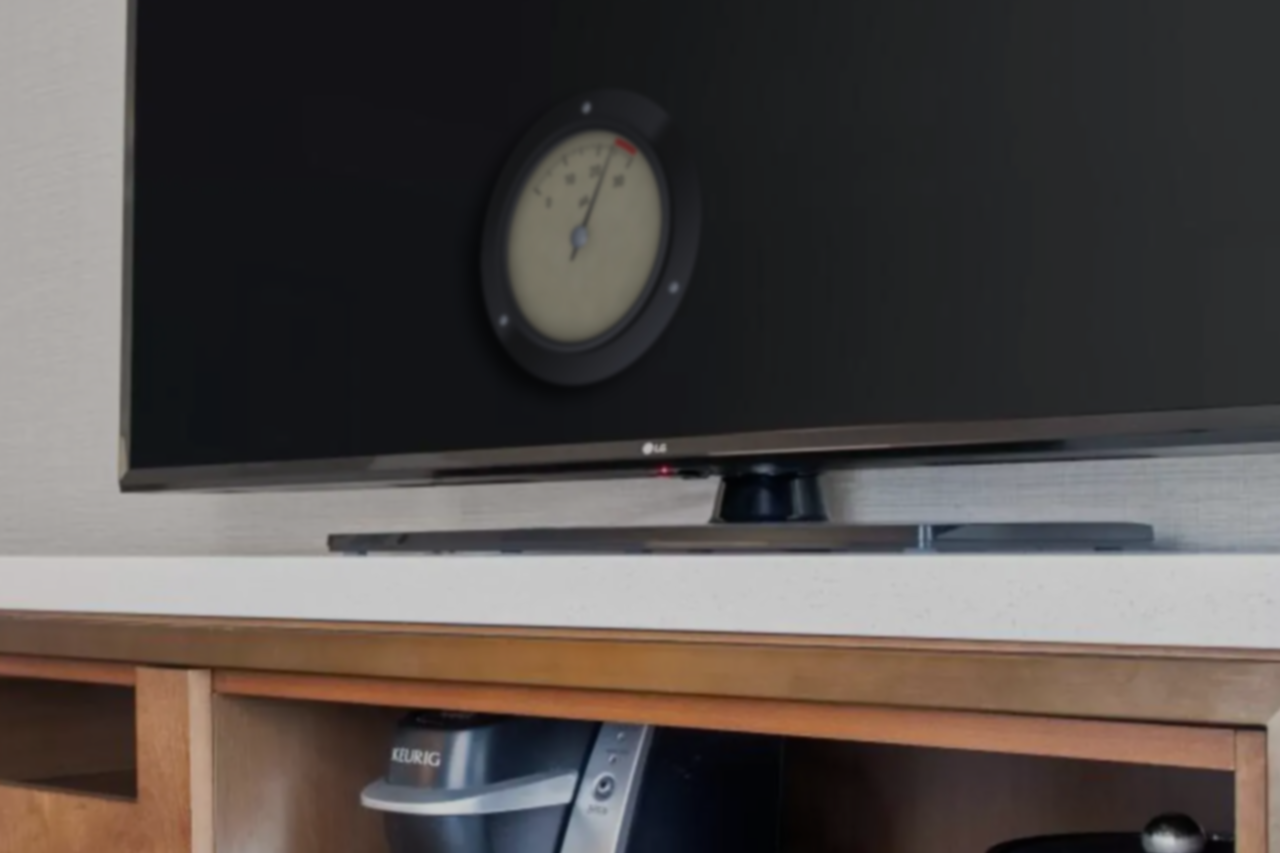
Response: 25
